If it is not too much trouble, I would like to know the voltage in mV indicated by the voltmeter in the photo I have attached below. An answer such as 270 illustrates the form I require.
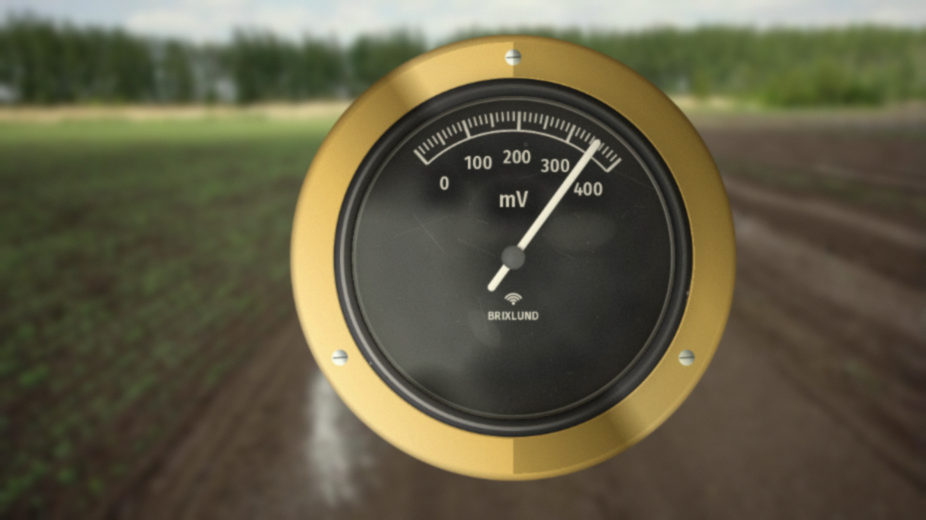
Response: 350
